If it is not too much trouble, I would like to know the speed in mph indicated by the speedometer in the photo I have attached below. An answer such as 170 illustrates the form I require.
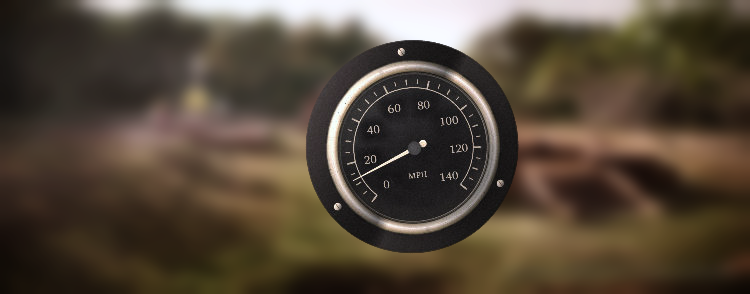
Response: 12.5
